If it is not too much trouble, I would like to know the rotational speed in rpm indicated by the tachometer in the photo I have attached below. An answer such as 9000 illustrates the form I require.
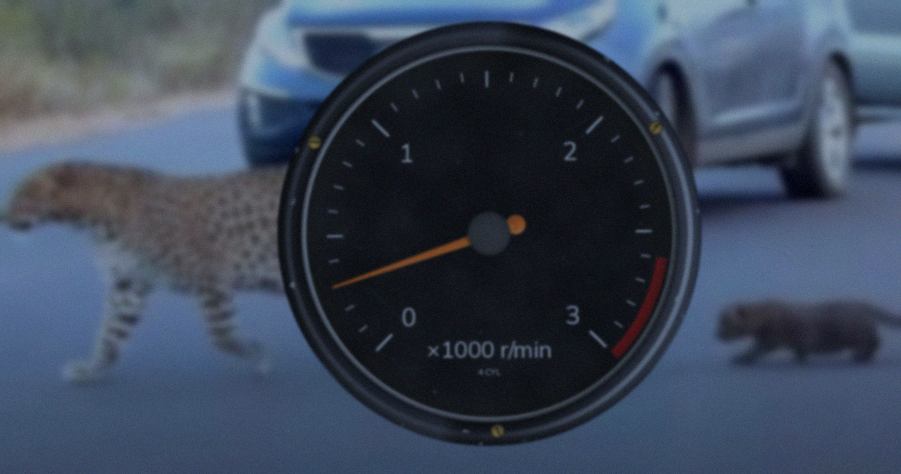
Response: 300
